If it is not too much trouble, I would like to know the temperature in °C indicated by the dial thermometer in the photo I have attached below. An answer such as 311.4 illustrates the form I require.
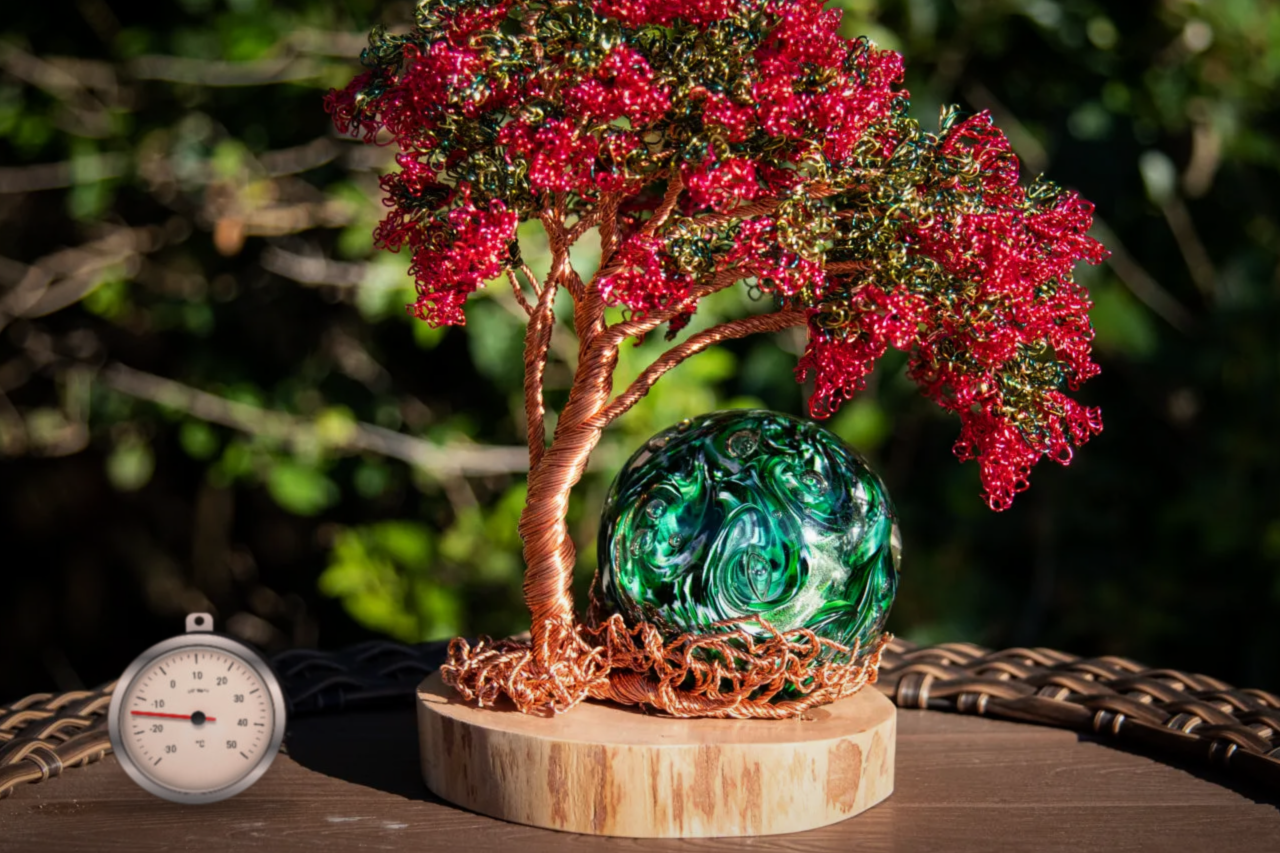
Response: -14
